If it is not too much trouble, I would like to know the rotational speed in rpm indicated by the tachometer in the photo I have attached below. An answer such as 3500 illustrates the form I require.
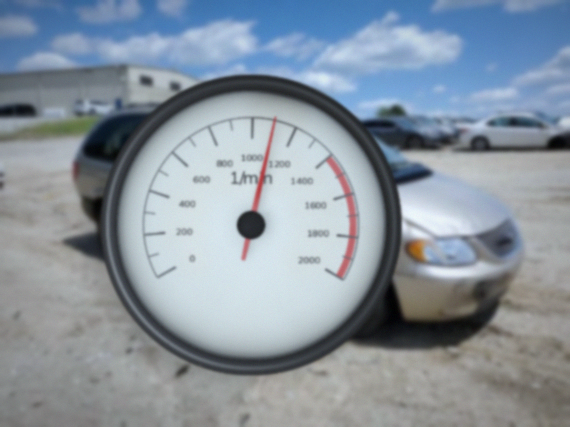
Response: 1100
